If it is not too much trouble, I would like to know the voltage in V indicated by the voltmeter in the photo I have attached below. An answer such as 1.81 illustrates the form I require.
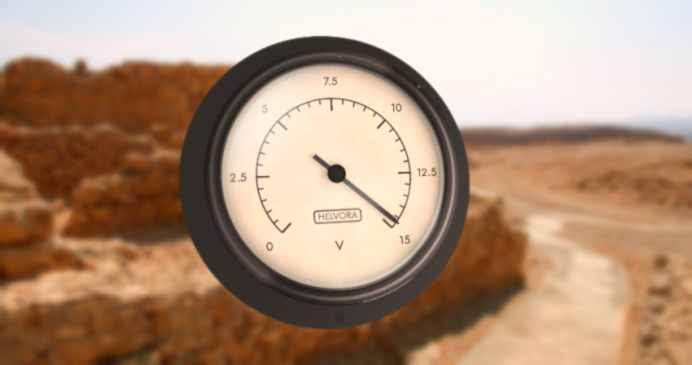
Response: 14.75
